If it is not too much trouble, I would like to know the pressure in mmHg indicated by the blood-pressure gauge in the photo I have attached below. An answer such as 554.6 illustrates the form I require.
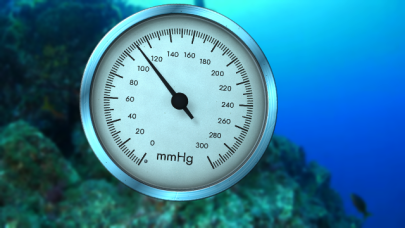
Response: 110
